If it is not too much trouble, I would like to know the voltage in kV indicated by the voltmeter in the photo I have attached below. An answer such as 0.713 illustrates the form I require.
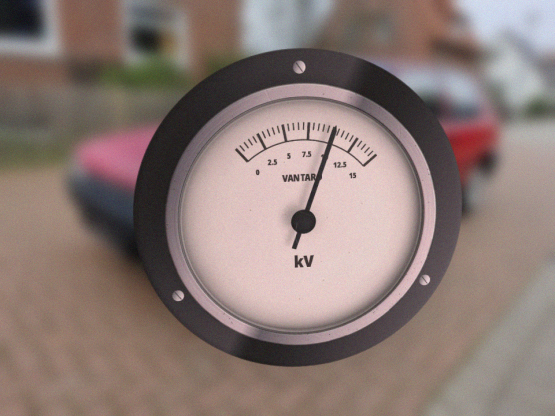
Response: 10
